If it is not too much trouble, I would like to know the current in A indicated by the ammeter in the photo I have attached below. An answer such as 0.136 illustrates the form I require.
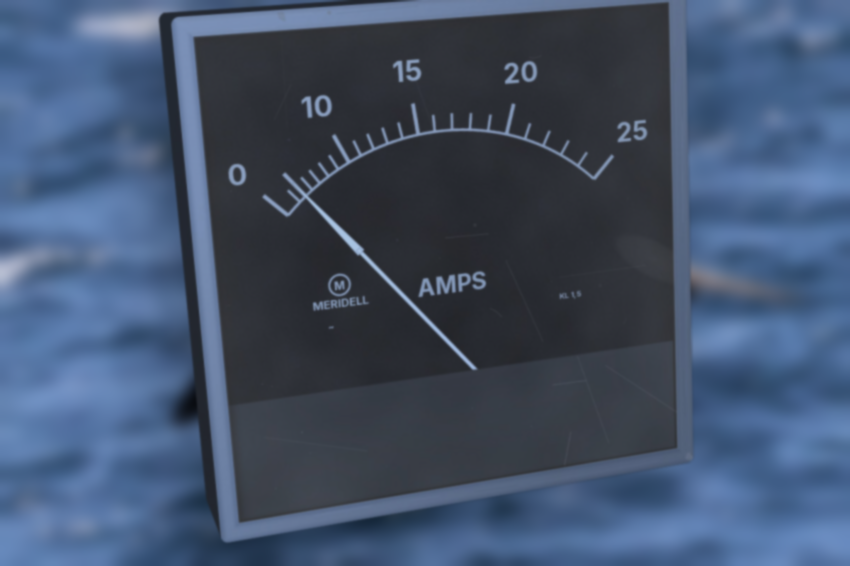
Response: 5
